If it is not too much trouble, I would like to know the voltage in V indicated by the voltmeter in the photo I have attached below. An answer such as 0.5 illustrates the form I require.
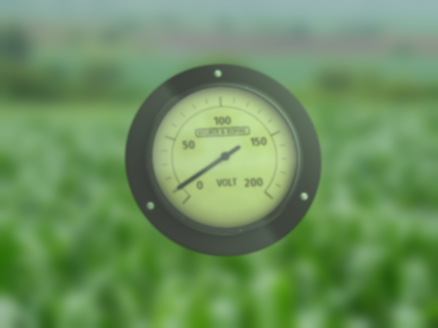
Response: 10
